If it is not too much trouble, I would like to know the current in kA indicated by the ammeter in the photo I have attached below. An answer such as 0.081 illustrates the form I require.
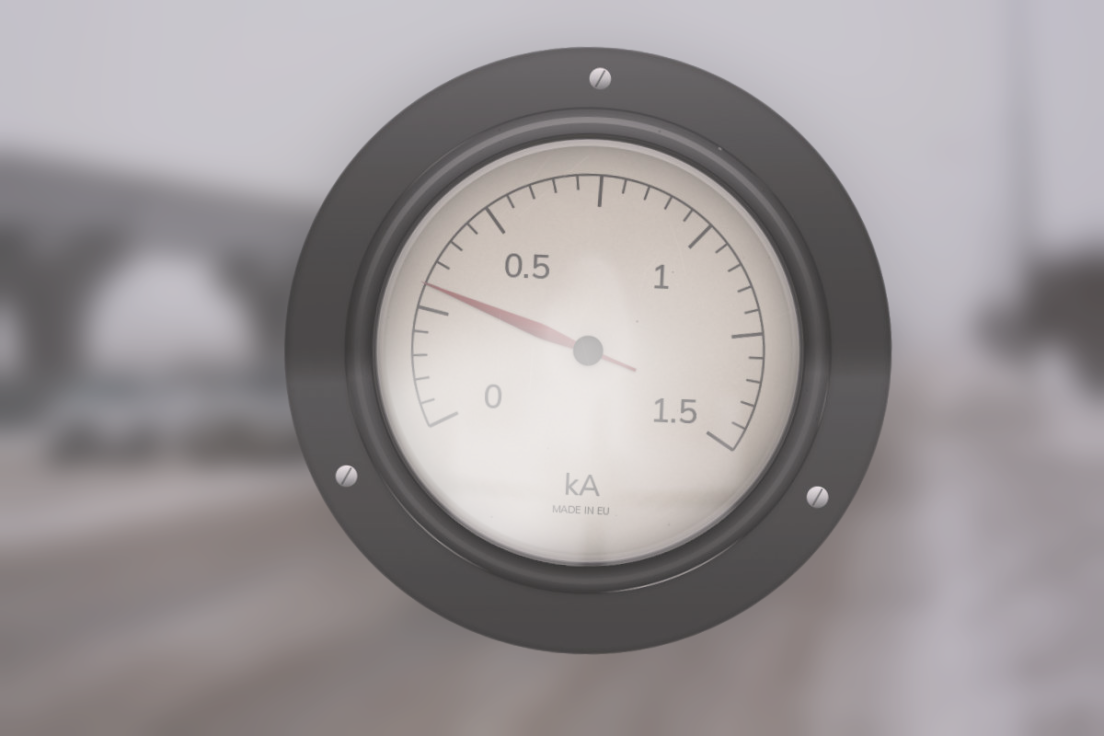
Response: 0.3
